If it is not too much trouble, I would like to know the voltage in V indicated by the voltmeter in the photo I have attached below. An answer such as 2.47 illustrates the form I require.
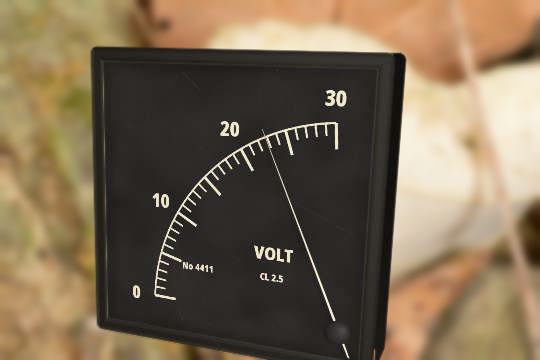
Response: 23
